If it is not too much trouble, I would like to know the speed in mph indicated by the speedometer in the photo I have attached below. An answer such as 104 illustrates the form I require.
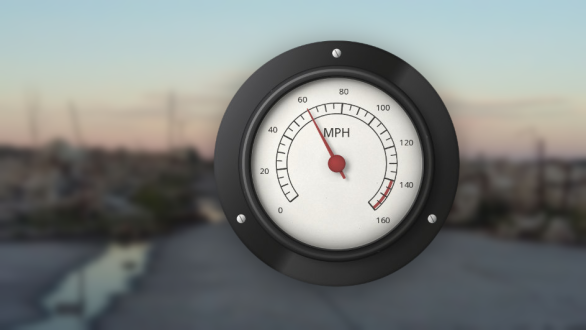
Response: 60
